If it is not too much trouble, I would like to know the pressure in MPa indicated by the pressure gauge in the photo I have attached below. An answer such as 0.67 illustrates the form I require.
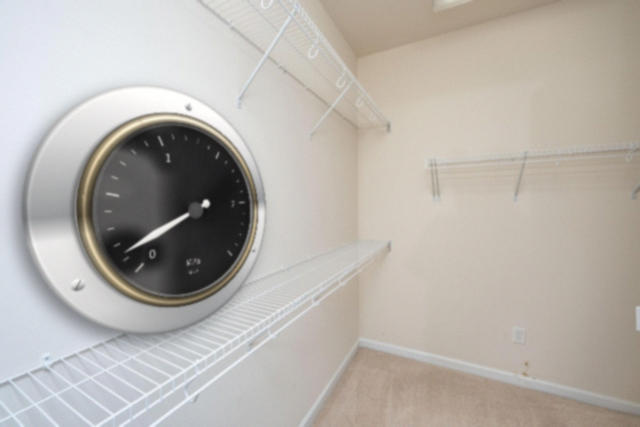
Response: 0.15
